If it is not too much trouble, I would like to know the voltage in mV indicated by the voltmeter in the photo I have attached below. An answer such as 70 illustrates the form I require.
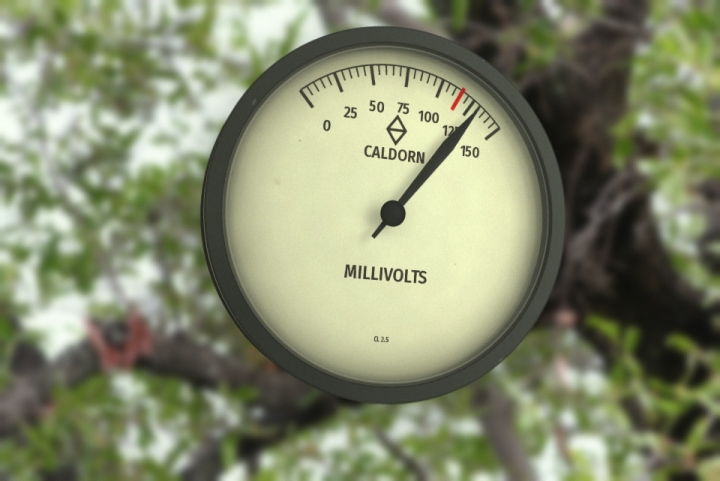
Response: 130
